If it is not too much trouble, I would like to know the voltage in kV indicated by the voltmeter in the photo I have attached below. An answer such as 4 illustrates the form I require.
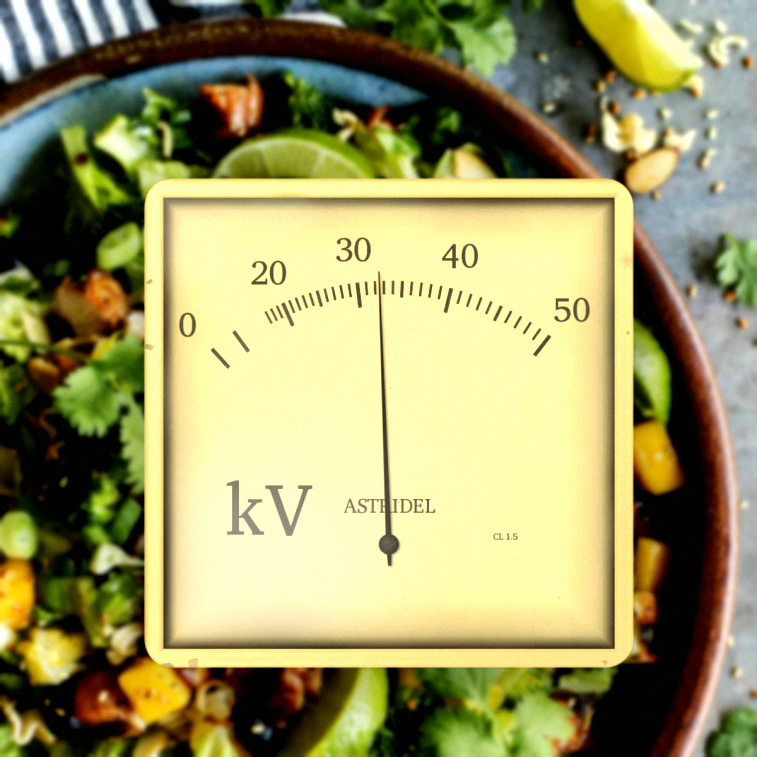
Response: 32.5
